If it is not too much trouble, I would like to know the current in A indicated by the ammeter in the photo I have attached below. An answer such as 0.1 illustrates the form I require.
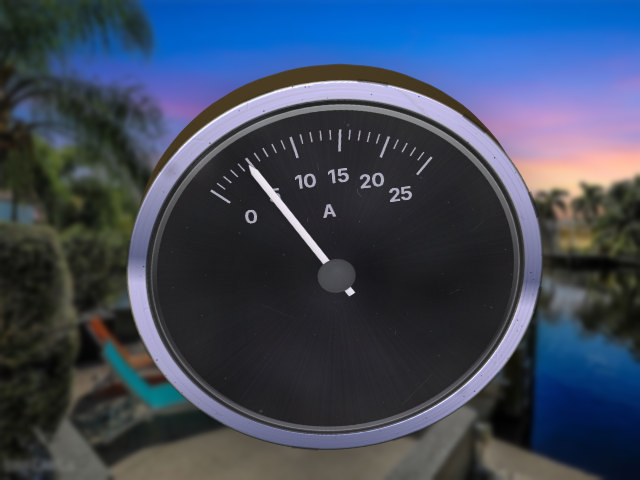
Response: 5
